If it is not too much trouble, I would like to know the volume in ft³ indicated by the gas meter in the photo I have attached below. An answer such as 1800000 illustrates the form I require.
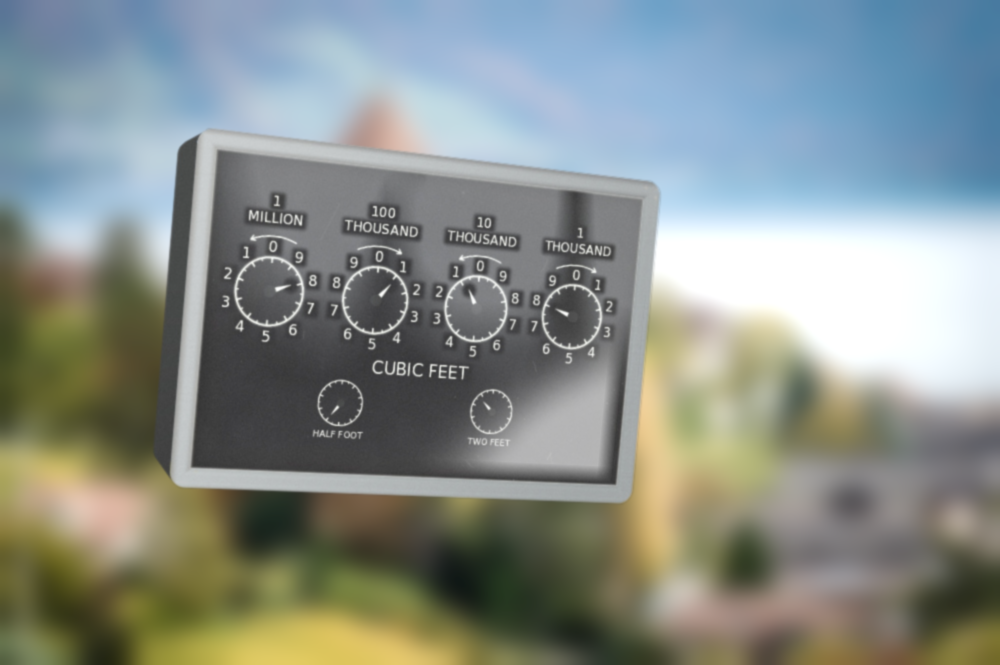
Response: 810800
